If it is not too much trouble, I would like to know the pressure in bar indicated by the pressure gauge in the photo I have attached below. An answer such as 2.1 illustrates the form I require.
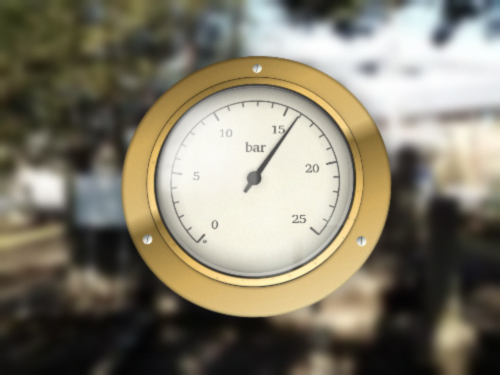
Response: 16
